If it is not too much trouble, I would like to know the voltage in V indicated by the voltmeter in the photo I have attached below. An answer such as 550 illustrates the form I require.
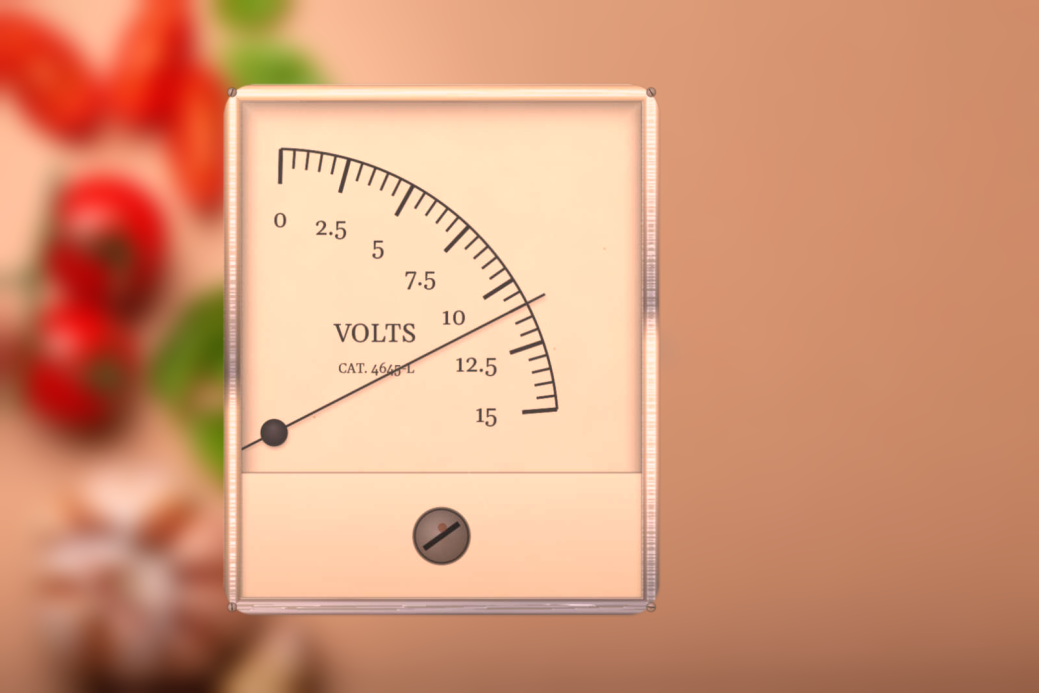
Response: 11
